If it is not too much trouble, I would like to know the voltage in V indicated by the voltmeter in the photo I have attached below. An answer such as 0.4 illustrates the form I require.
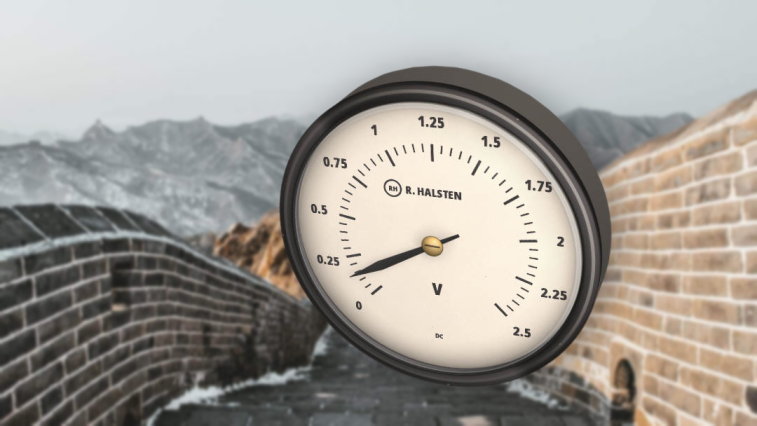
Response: 0.15
